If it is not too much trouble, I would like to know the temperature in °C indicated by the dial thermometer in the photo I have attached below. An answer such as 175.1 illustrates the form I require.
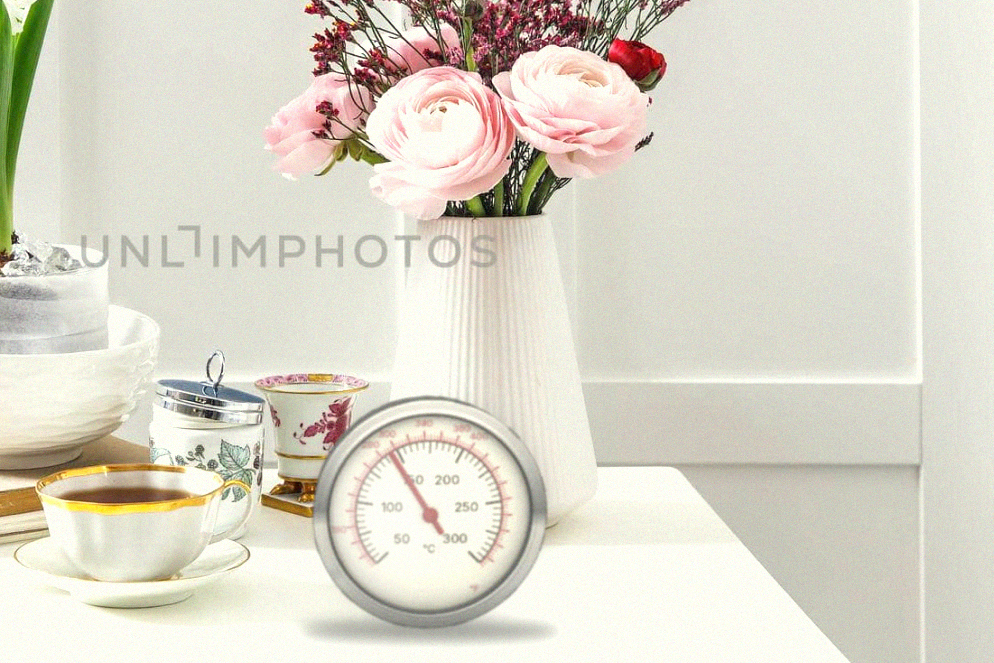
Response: 145
